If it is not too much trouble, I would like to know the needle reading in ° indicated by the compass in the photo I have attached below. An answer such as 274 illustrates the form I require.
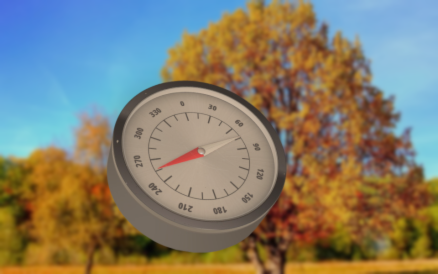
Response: 255
